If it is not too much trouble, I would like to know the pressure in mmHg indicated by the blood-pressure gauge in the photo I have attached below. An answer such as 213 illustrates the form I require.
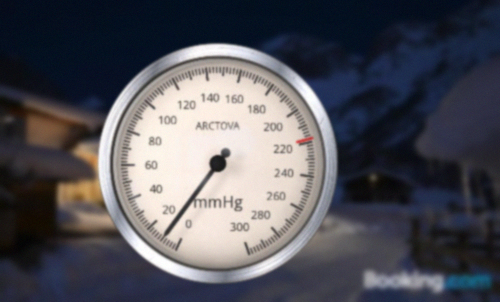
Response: 10
